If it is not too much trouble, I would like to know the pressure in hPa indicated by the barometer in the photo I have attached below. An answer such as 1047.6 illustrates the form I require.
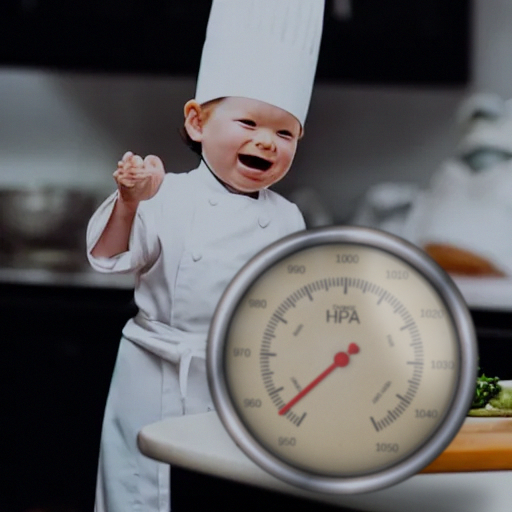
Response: 955
